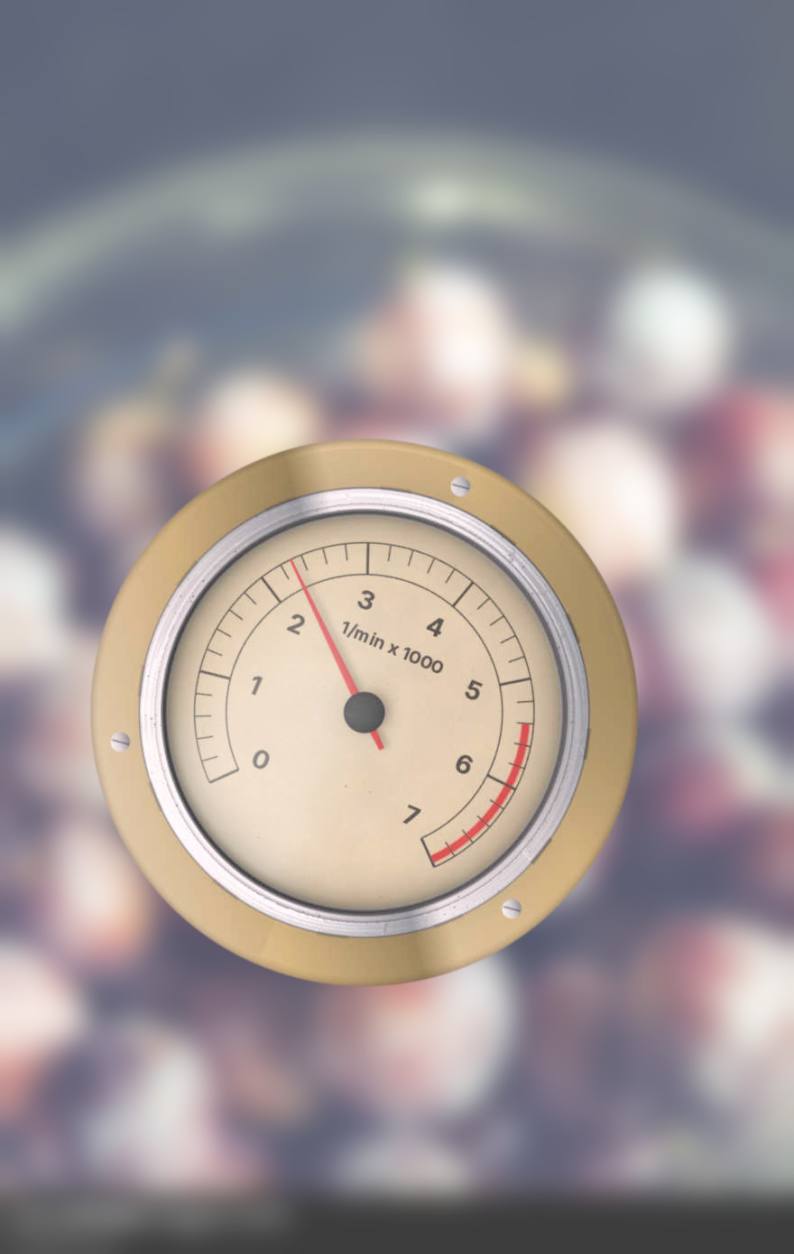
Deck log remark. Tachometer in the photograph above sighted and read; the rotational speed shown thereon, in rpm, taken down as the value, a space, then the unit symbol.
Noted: 2300 rpm
